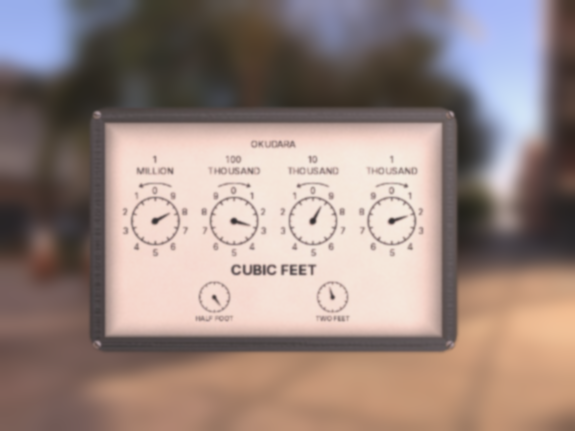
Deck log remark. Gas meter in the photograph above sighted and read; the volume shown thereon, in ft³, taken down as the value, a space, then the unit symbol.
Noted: 829200 ft³
